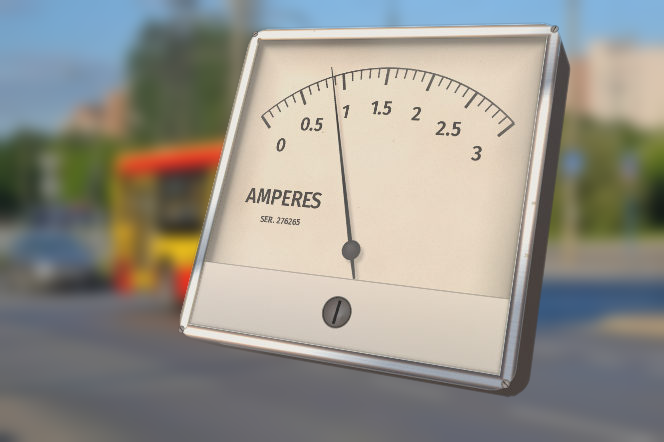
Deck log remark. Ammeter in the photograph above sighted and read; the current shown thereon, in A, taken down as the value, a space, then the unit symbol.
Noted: 0.9 A
